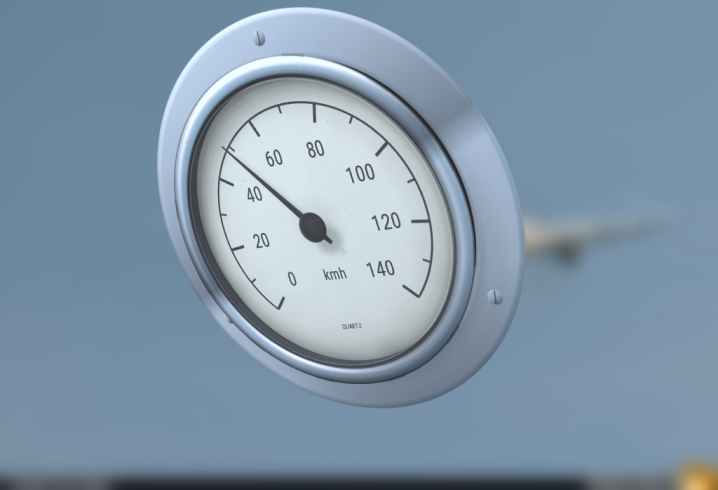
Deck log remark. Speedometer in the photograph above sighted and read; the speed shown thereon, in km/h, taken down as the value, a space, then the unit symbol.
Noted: 50 km/h
